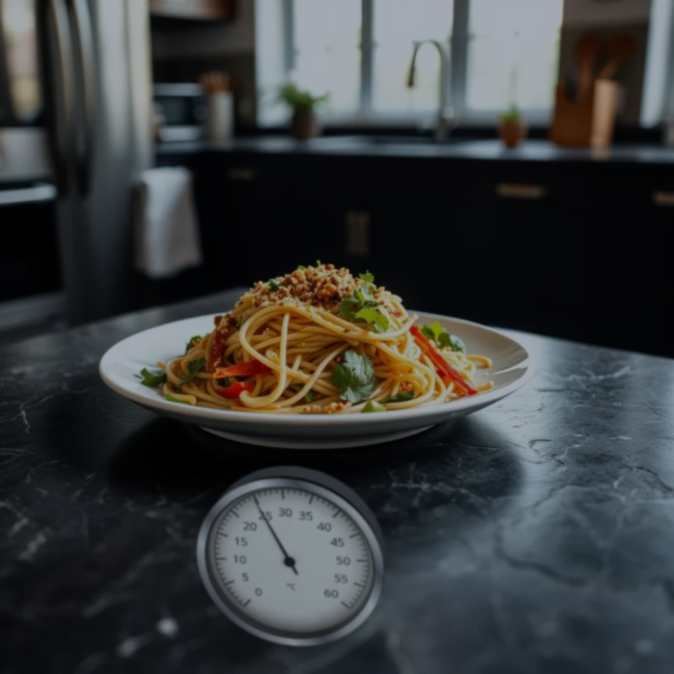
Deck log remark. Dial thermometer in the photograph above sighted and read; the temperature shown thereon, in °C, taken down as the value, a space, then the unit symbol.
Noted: 25 °C
